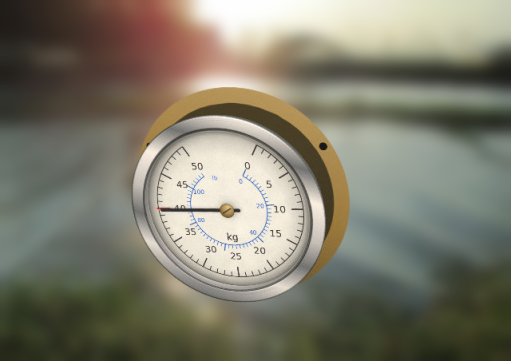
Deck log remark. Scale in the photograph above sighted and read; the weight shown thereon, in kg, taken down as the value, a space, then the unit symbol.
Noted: 40 kg
